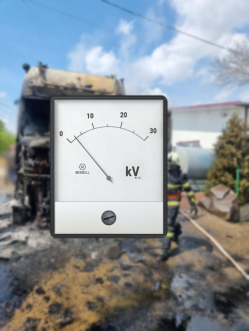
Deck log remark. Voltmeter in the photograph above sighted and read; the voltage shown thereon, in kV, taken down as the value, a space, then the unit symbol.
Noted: 2.5 kV
